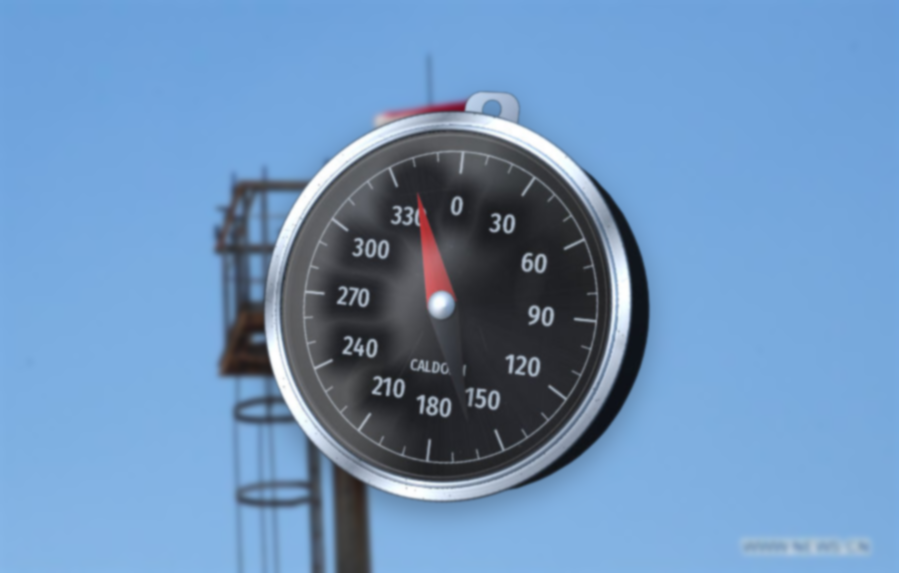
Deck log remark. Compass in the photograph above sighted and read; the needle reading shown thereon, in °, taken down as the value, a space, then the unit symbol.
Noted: 340 °
